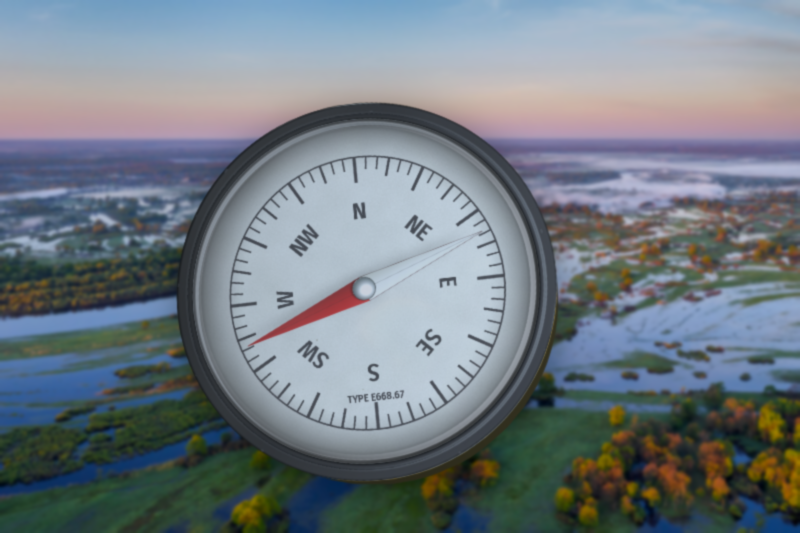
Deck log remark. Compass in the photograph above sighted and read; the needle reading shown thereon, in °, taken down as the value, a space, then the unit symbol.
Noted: 250 °
